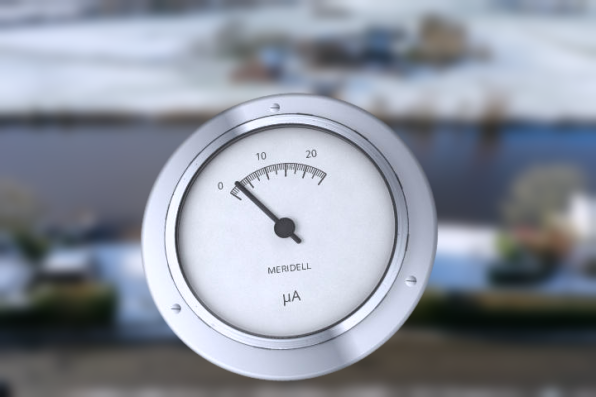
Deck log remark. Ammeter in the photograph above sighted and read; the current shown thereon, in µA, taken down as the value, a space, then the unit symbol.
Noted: 2.5 µA
